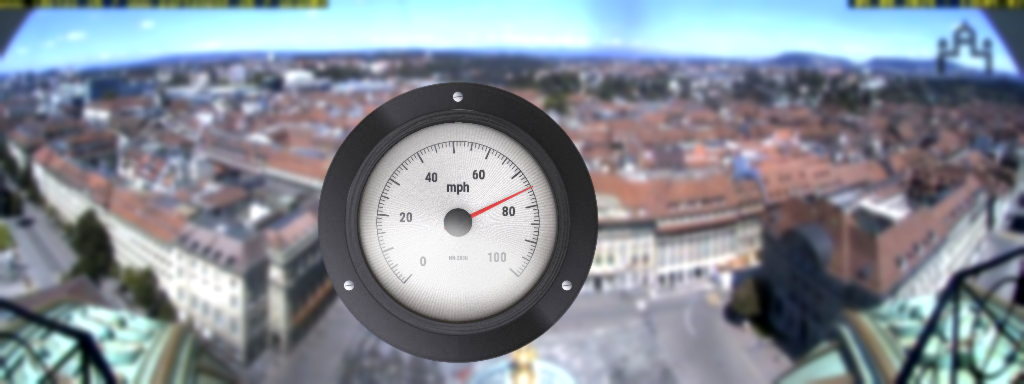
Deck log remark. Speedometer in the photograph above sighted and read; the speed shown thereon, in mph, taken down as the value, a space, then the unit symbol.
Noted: 75 mph
